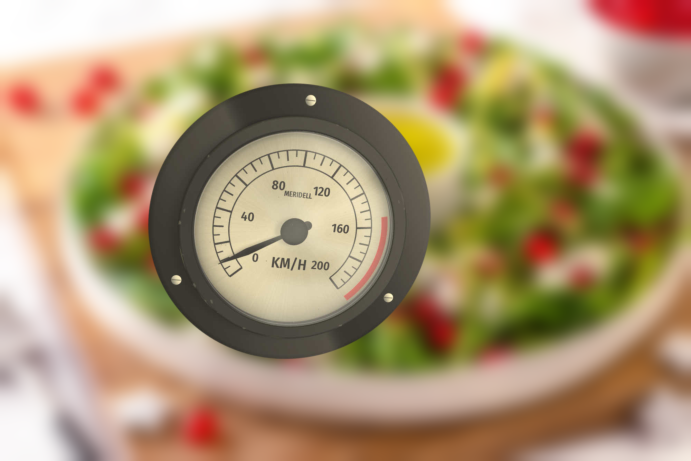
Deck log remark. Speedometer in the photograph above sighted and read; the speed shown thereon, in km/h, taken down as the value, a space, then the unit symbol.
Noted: 10 km/h
